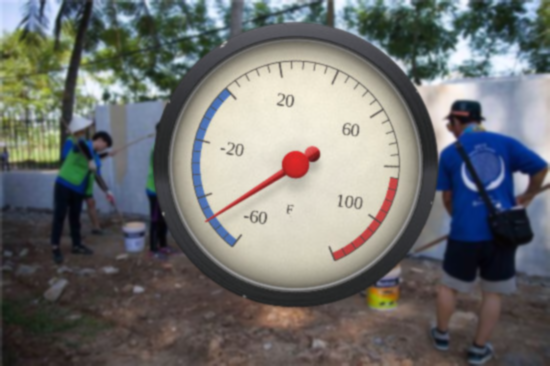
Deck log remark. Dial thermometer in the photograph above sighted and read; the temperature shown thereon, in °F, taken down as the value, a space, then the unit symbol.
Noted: -48 °F
